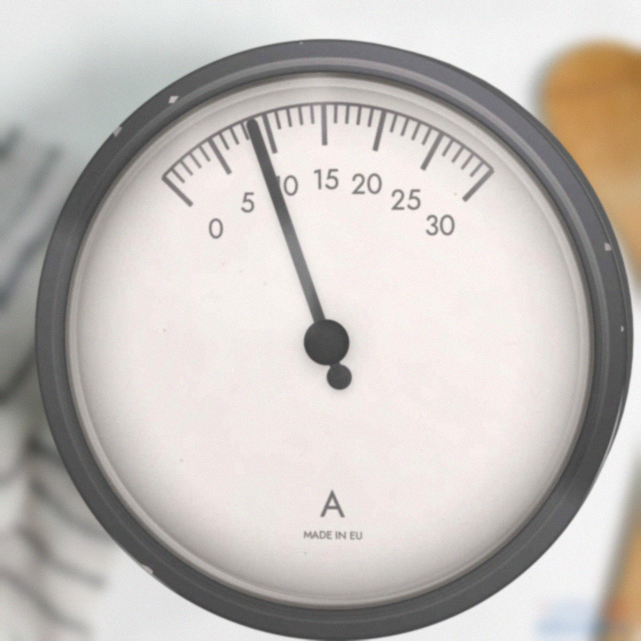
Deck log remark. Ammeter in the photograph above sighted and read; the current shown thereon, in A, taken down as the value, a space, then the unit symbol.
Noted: 9 A
